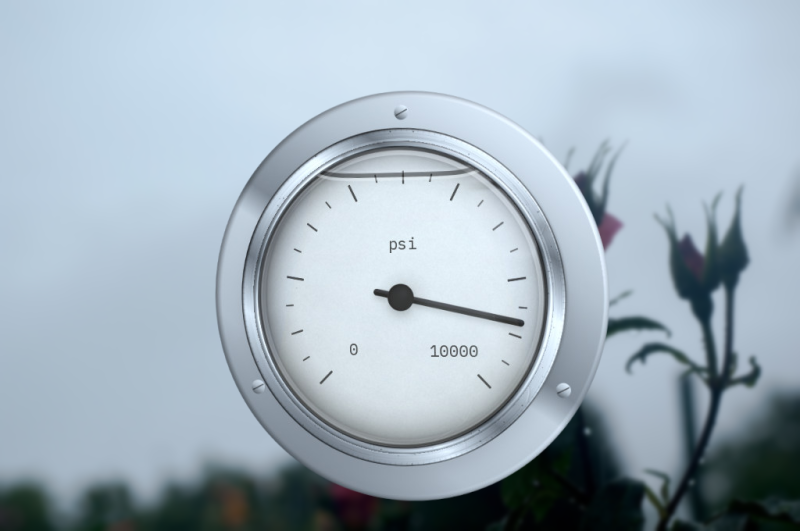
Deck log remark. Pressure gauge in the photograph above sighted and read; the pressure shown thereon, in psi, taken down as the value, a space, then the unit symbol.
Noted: 8750 psi
